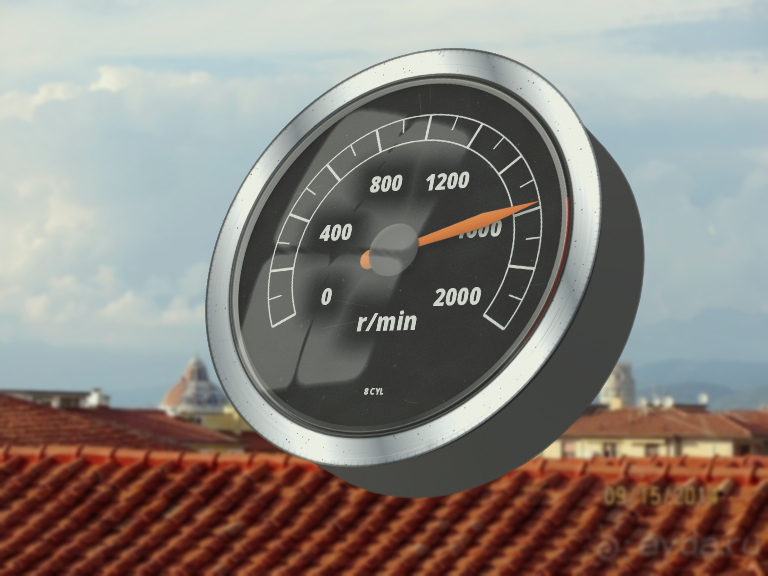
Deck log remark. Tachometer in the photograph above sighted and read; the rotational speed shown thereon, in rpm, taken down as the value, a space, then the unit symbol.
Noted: 1600 rpm
